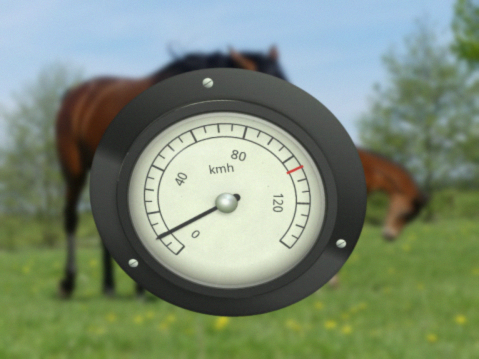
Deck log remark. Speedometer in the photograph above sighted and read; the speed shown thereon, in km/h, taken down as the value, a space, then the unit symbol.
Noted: 10 km/h
